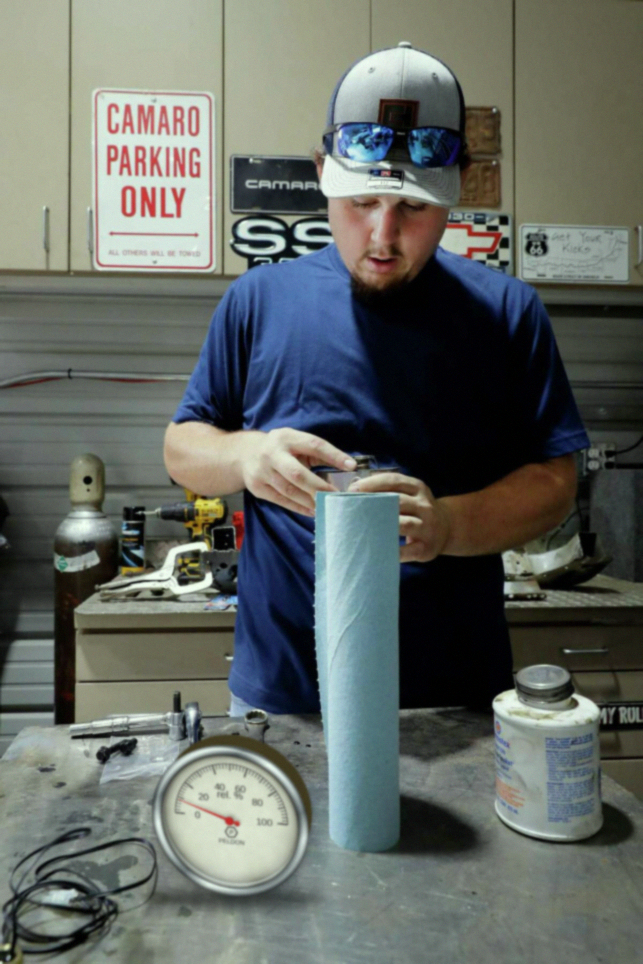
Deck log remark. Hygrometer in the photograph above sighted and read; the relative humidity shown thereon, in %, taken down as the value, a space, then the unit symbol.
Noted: 10 %
